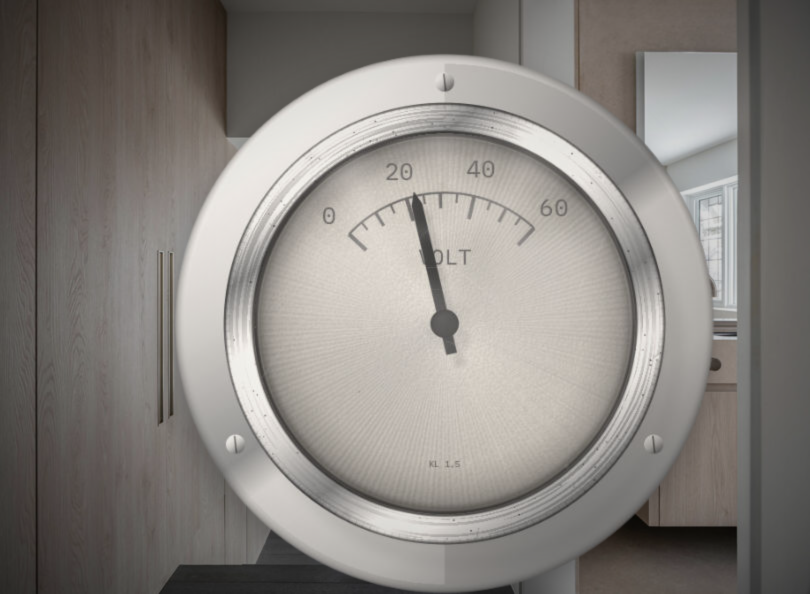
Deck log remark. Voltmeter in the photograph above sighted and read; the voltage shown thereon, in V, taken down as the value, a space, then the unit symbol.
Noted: 22.5 V
